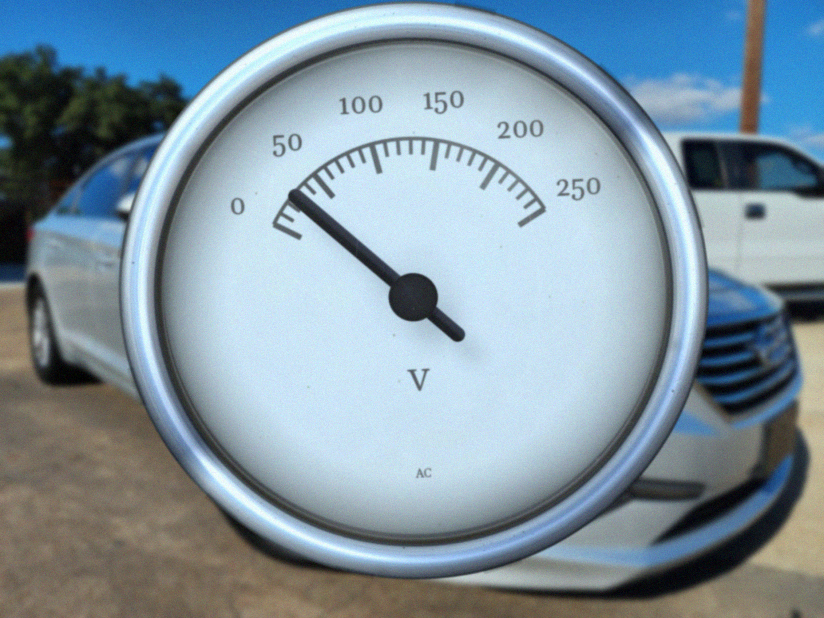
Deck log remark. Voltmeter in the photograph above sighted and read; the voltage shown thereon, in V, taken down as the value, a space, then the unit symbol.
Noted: 30 V
